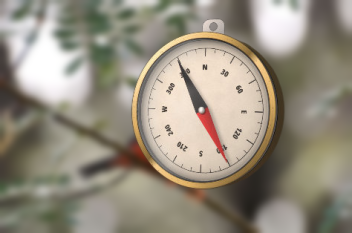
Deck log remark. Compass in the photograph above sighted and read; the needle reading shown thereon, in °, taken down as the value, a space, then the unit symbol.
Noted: 150 °
